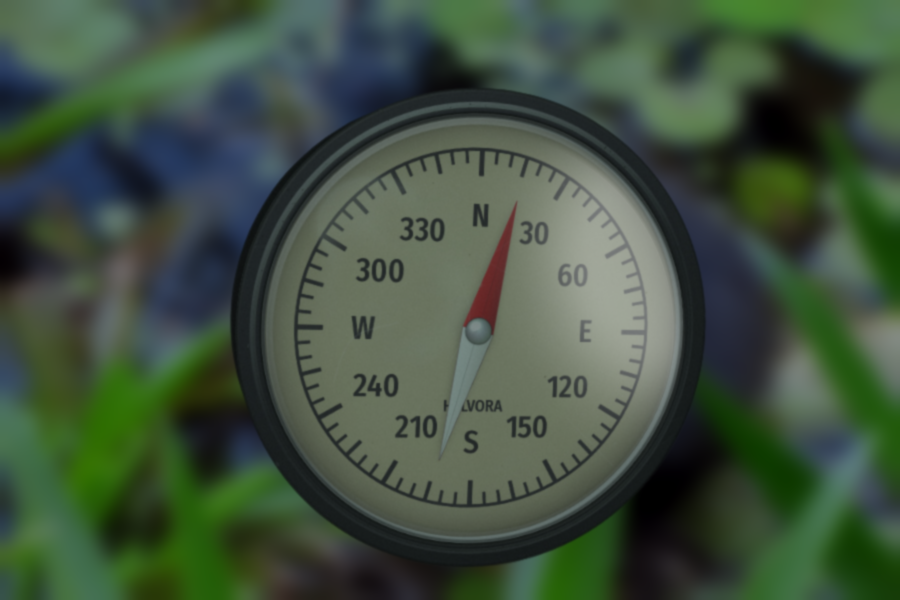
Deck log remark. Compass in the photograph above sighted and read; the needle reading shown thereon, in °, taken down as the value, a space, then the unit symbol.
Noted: 15 °
